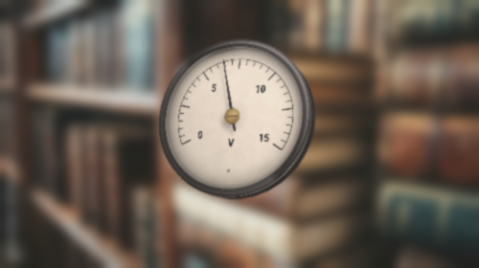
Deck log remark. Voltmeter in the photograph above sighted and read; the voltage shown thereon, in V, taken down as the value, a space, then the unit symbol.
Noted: 6.5 V
